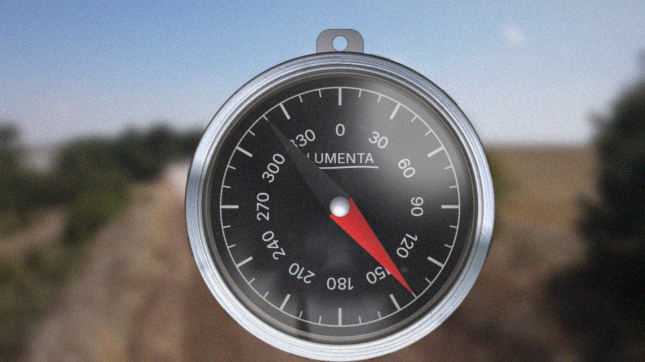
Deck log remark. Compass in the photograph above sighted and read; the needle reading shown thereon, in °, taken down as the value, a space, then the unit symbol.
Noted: 140 °
